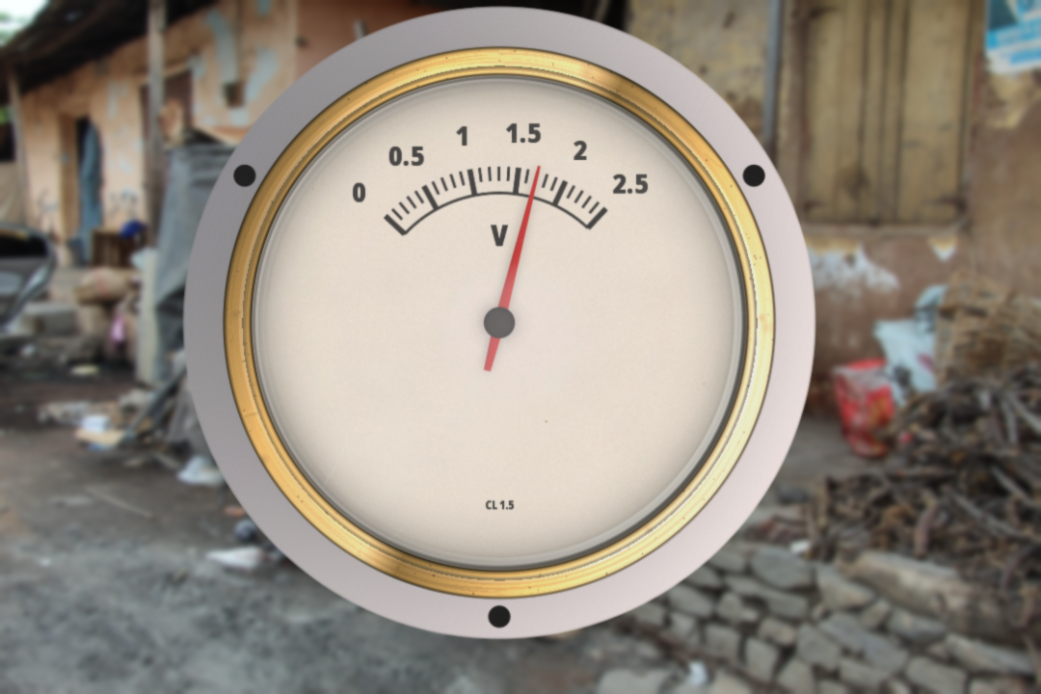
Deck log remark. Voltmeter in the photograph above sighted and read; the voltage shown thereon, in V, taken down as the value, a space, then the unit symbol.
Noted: 1.7 V
